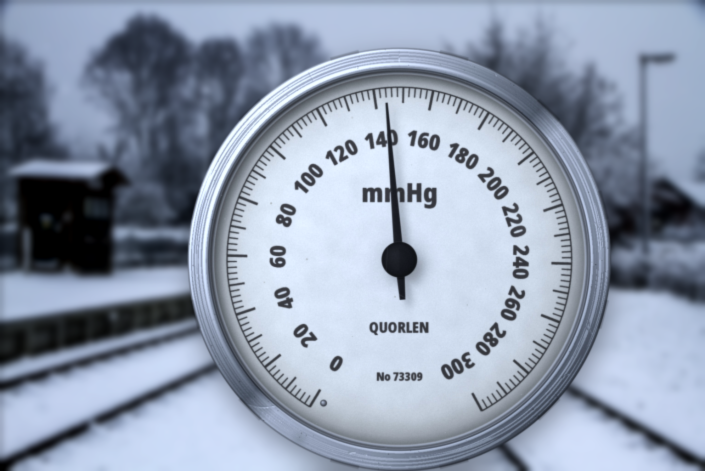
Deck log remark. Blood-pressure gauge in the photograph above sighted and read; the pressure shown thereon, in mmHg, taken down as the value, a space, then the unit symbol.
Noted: 144 mmHg
